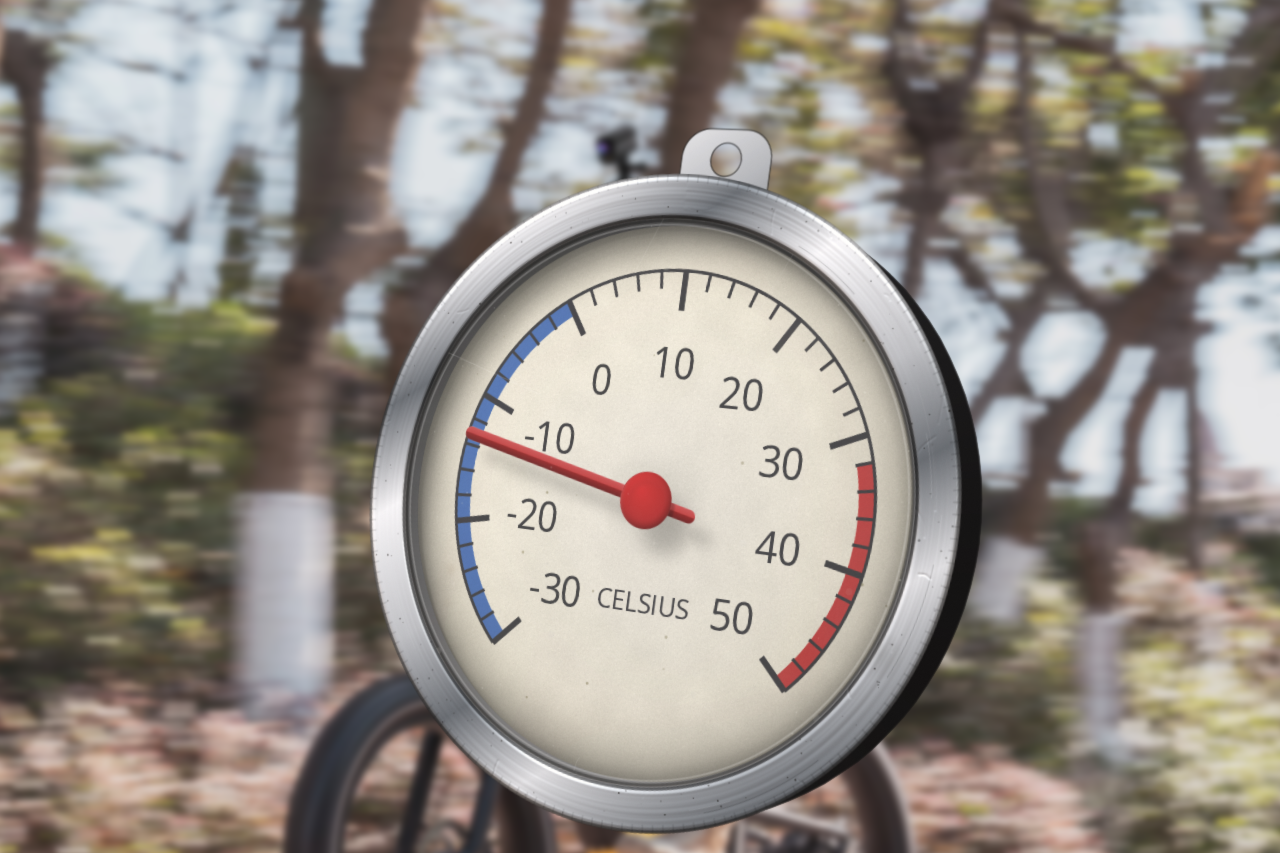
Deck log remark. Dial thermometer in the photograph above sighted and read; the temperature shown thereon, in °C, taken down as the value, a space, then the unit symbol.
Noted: -13 °C
